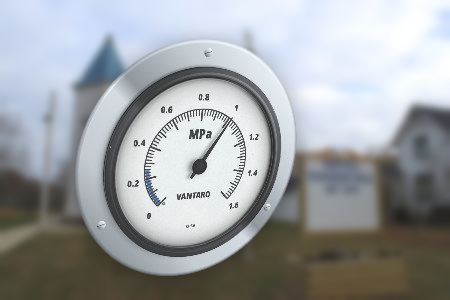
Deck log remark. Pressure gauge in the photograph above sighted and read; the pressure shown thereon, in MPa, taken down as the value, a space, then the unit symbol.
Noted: 1 MPa
